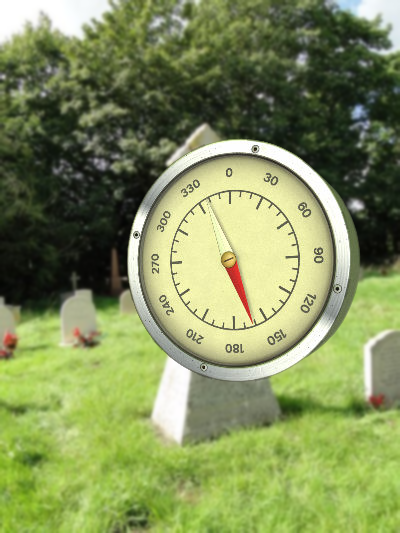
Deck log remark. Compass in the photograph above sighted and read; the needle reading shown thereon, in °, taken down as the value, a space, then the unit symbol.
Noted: 160 °
